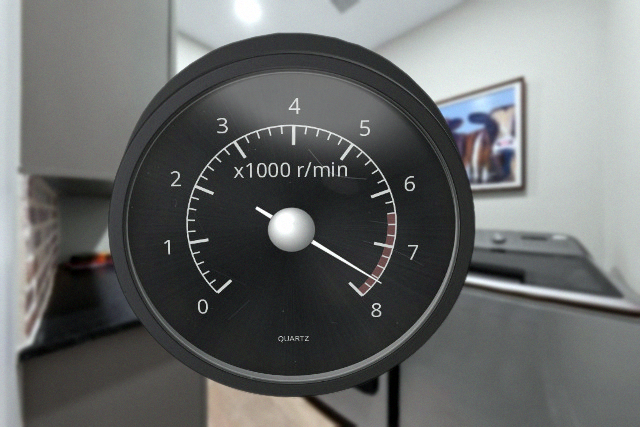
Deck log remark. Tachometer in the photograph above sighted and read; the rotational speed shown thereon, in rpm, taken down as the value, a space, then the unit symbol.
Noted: 7600 rpm
